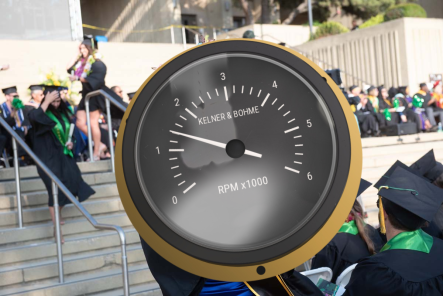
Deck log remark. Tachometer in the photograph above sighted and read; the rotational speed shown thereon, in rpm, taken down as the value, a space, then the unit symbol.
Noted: 1400 rpm
